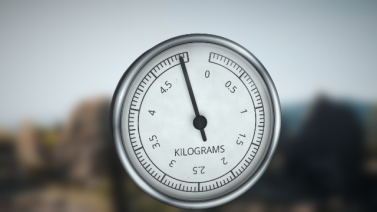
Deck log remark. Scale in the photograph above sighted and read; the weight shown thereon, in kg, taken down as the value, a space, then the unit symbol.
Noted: 4.9 kg
